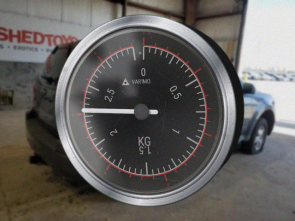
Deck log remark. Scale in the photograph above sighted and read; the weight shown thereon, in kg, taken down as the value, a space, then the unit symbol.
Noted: 2.3 kg
